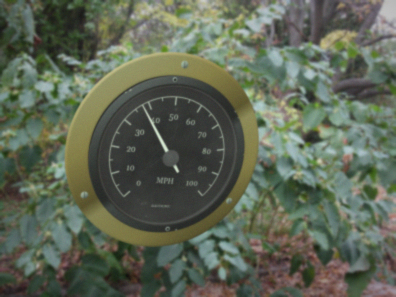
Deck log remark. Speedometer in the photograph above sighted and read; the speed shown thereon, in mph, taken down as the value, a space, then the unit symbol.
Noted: 37.5 mph
